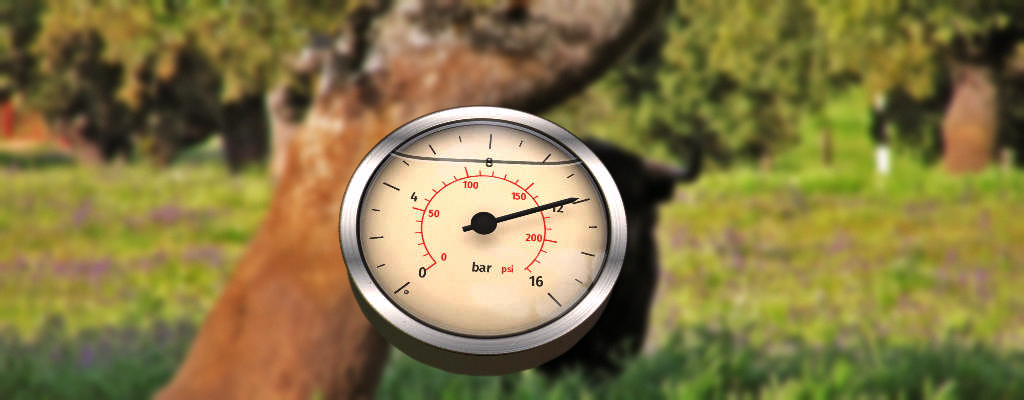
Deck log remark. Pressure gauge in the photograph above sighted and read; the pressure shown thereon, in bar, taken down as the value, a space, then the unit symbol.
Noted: 12 bar
